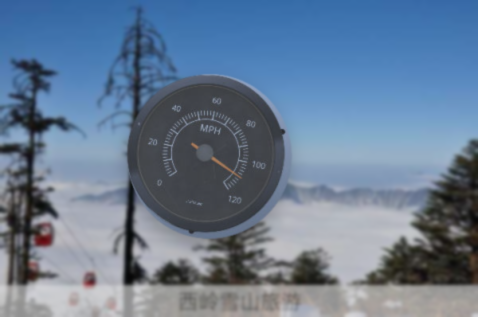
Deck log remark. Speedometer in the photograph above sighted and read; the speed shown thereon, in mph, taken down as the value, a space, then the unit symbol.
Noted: 110 mph
